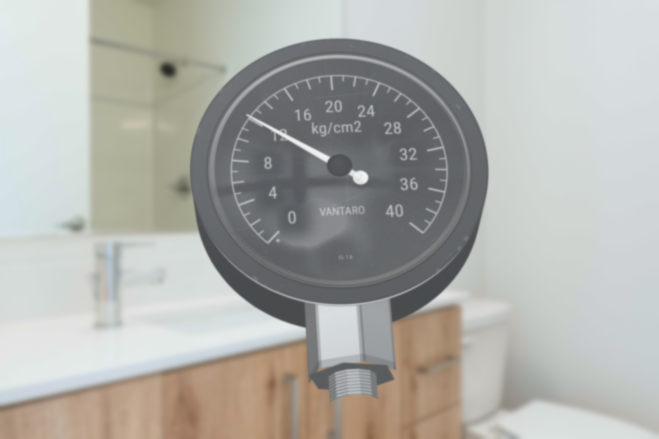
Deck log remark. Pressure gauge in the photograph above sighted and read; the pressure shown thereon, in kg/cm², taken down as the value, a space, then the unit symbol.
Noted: 12 kg/cm²
